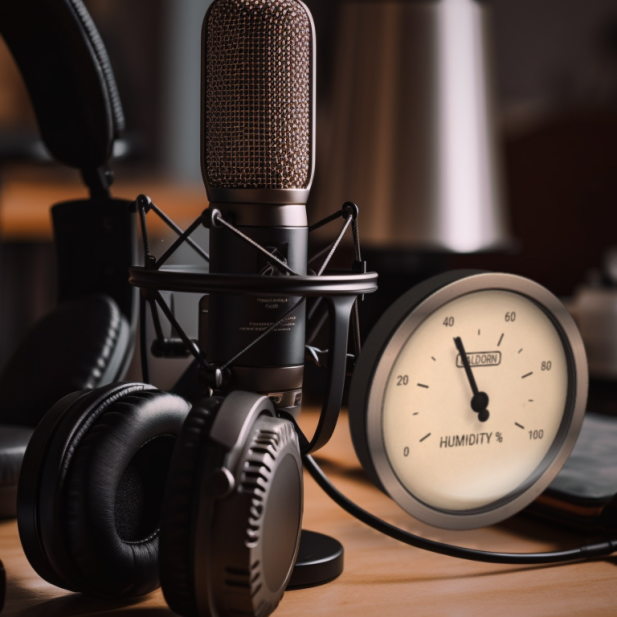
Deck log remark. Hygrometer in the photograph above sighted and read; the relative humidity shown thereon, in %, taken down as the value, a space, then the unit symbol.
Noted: 40 %
